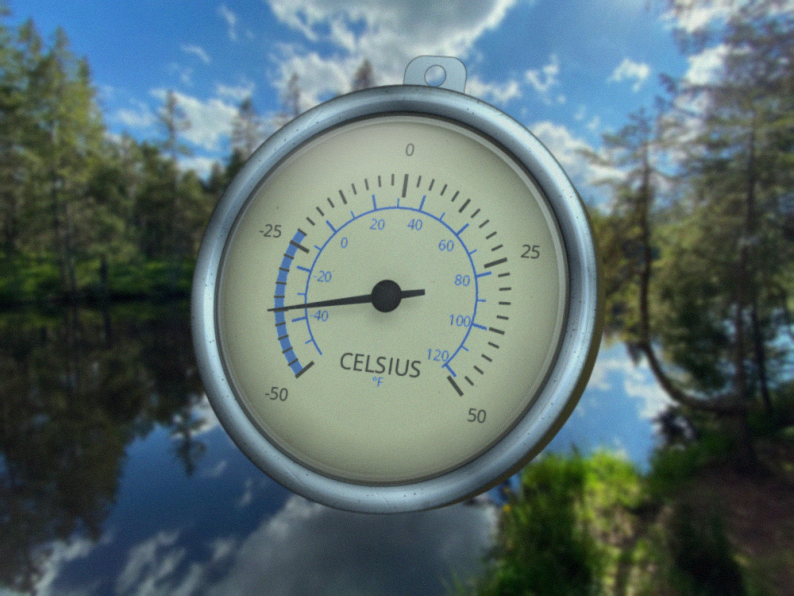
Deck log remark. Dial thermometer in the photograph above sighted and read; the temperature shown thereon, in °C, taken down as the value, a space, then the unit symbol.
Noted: -37.5 °C
